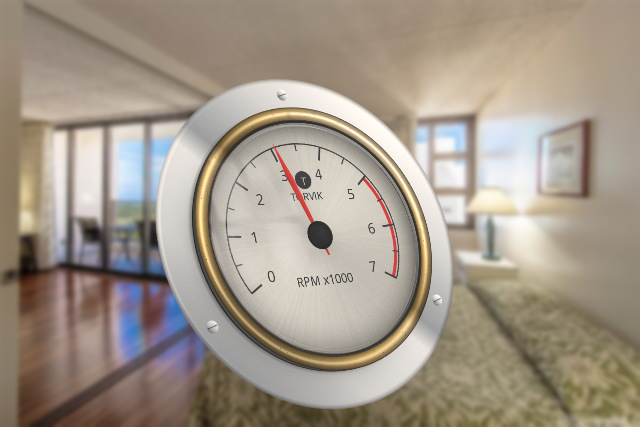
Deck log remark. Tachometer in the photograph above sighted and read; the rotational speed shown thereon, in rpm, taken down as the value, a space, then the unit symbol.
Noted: 3000 rpm
